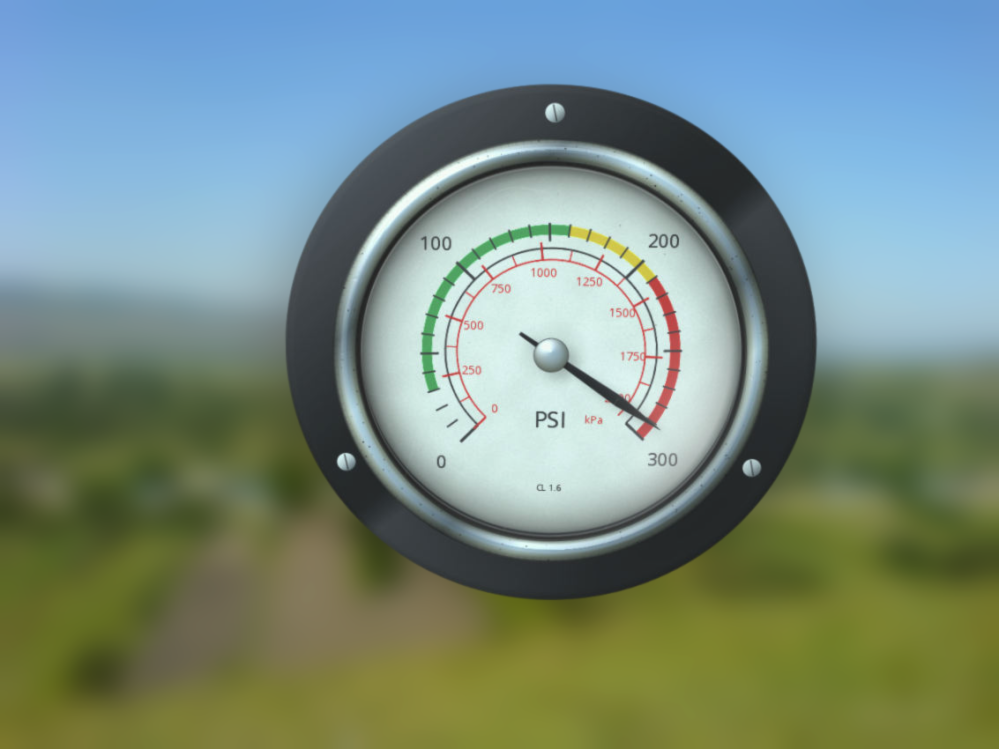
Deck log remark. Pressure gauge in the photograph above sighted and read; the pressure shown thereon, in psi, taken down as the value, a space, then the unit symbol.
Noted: 290 psi
